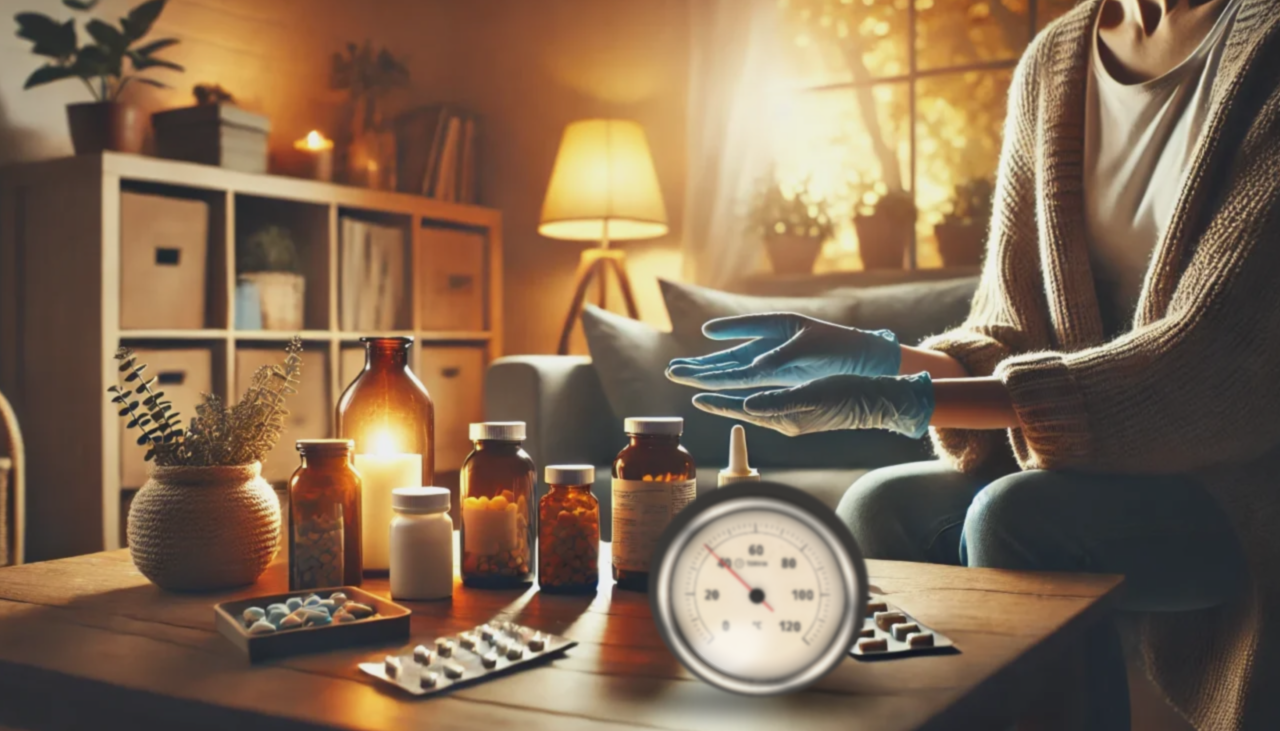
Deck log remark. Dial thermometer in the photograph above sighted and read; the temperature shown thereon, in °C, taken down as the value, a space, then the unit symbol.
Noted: 40 °C
